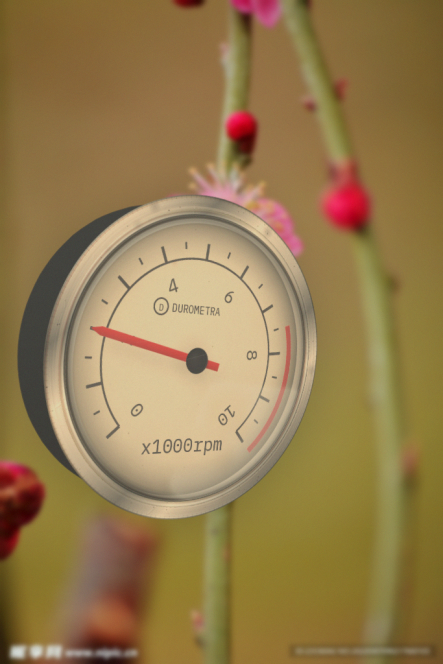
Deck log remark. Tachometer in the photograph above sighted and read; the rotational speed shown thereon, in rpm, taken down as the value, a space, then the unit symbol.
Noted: 2000 rpm
